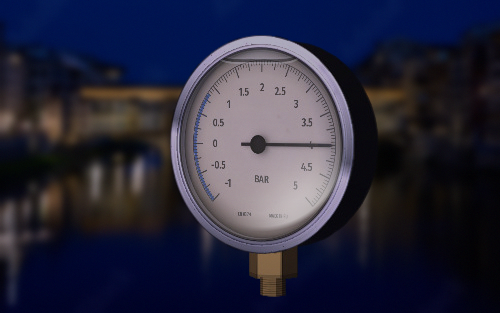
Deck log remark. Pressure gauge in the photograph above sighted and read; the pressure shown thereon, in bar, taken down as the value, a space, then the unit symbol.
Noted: 4 bar
